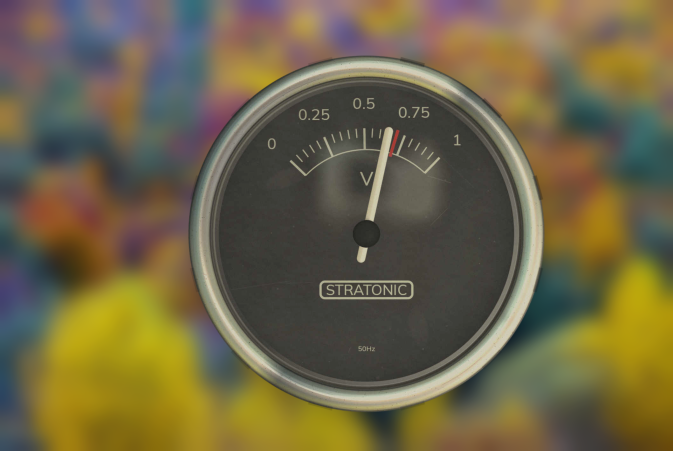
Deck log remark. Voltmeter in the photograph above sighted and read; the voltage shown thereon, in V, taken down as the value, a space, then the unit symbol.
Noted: 0.65 V
